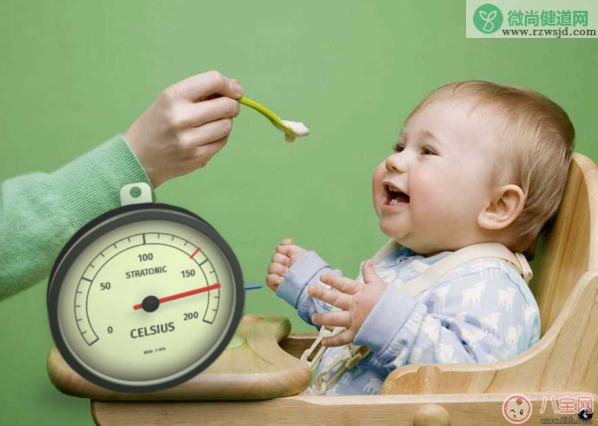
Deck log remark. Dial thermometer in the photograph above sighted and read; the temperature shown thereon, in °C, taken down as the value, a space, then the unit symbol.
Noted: 170 °C
